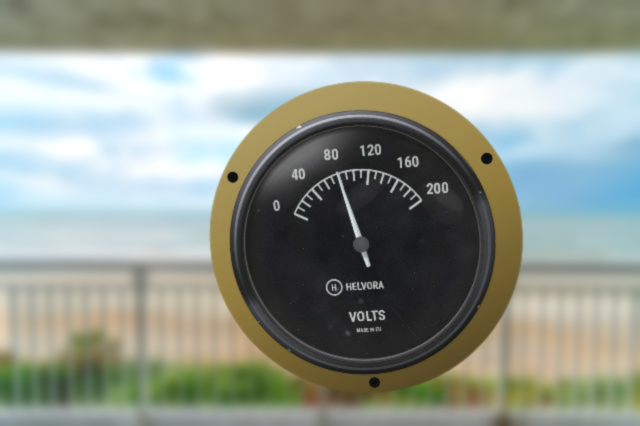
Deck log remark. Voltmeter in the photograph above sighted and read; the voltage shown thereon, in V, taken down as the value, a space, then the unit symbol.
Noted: 80 V
